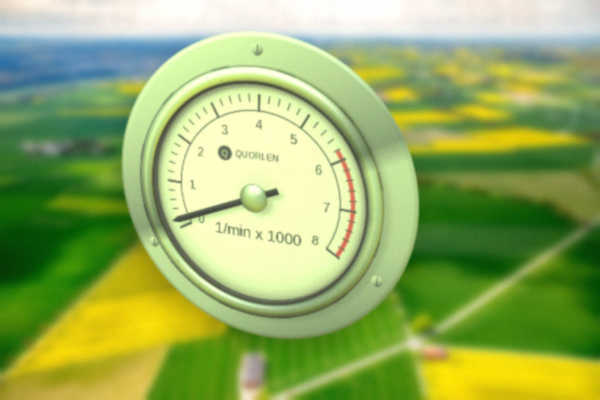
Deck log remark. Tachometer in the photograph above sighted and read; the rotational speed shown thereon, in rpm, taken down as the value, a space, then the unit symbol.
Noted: 200 rpm
